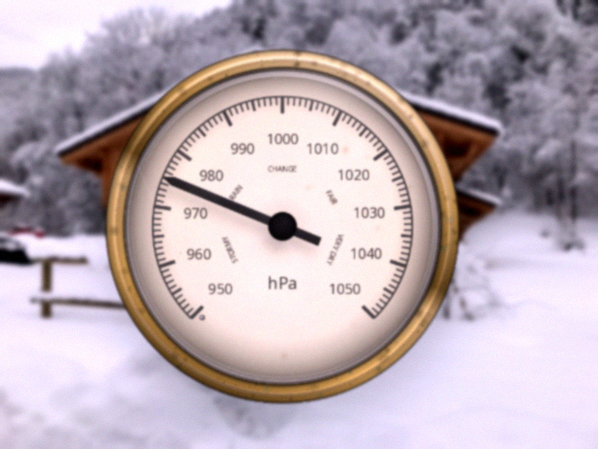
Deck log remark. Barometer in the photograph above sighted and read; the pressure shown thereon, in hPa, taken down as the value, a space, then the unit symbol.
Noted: 975 hPa
